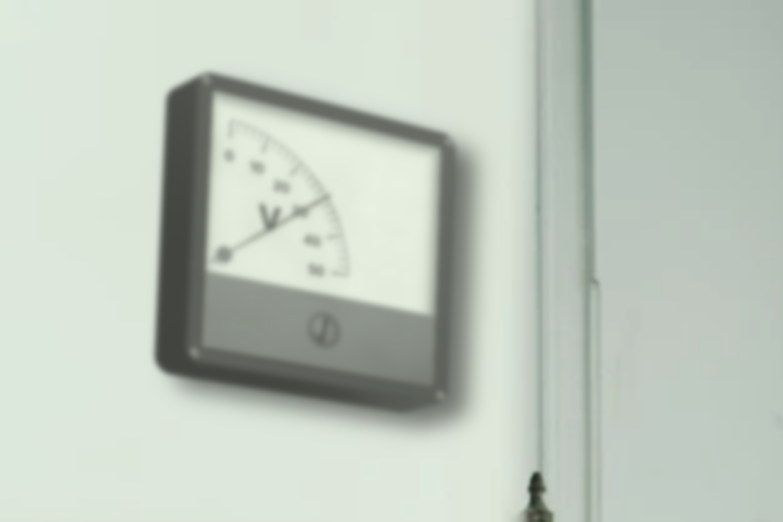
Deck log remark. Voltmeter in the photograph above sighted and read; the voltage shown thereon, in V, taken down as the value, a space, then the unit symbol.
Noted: 30 V
